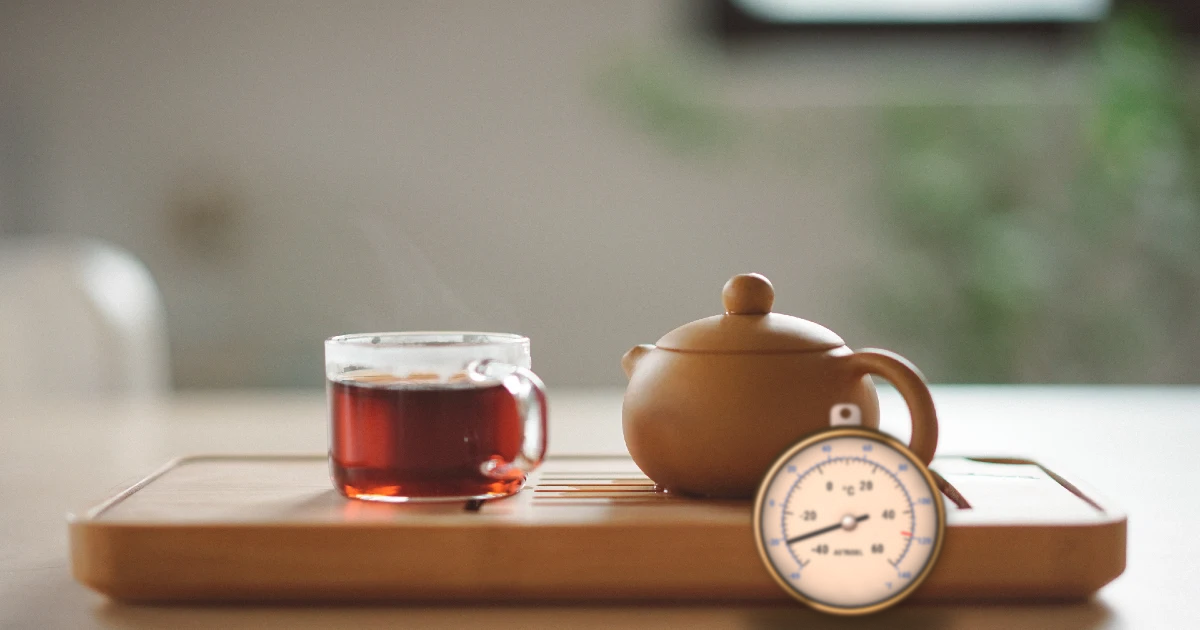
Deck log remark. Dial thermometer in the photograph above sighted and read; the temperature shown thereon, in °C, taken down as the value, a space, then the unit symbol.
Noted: -30 °C
